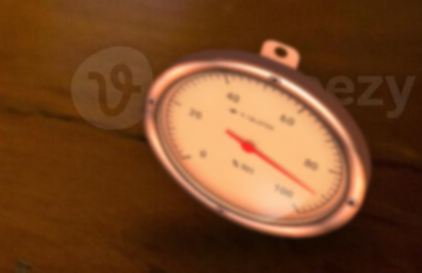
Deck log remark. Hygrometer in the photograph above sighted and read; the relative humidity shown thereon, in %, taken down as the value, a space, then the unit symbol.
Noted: 90 %
